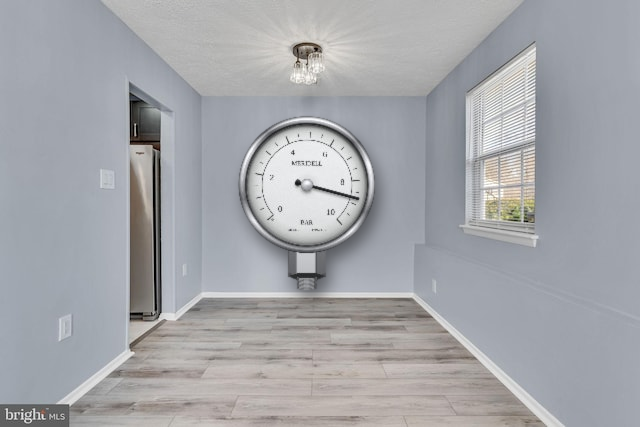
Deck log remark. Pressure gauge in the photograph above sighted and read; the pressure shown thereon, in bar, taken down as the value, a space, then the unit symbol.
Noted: 8.75 bar
